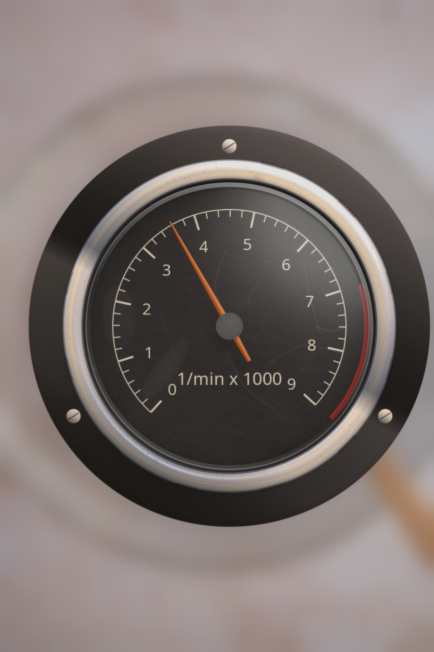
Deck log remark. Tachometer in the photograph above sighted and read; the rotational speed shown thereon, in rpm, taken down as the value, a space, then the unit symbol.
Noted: 3600 rpm
